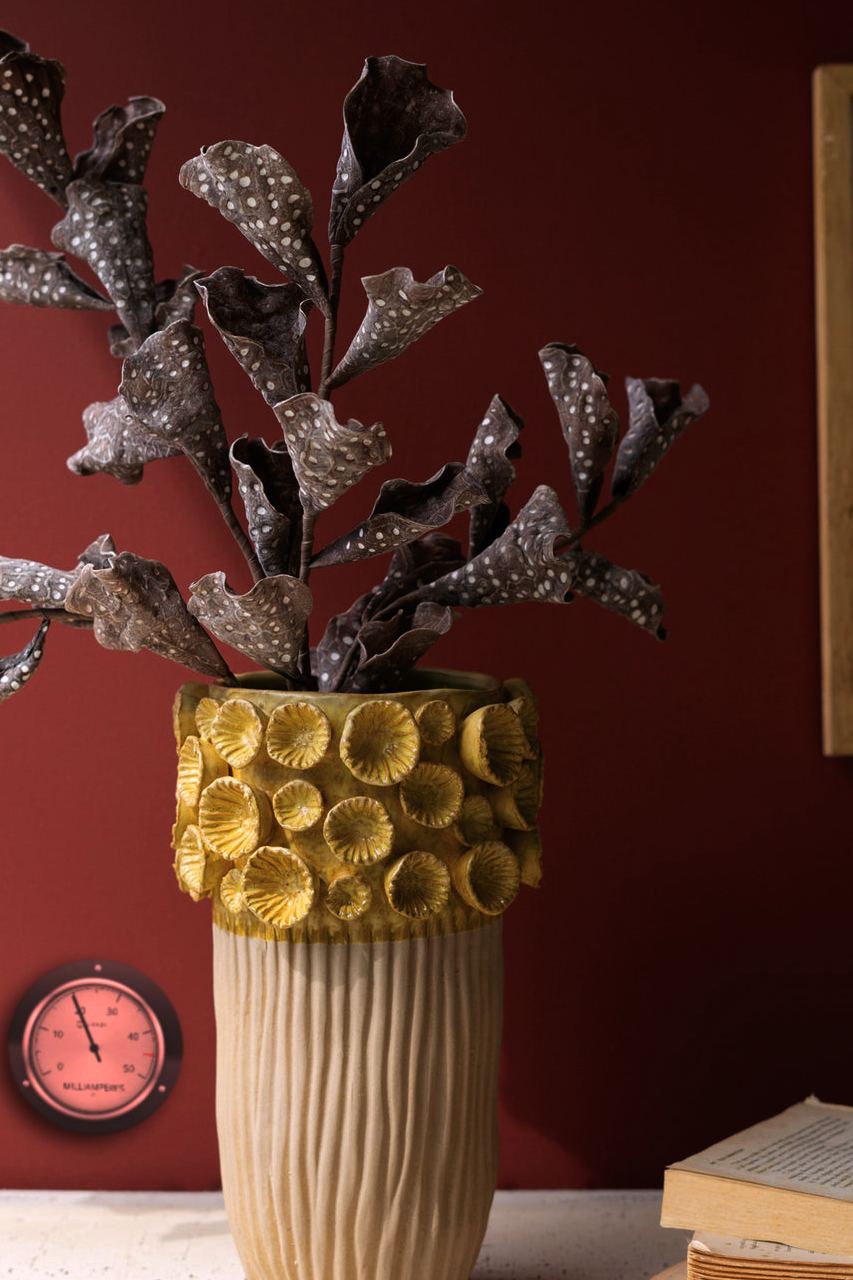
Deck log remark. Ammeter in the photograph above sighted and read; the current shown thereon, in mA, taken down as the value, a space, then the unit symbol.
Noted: 20 mA
